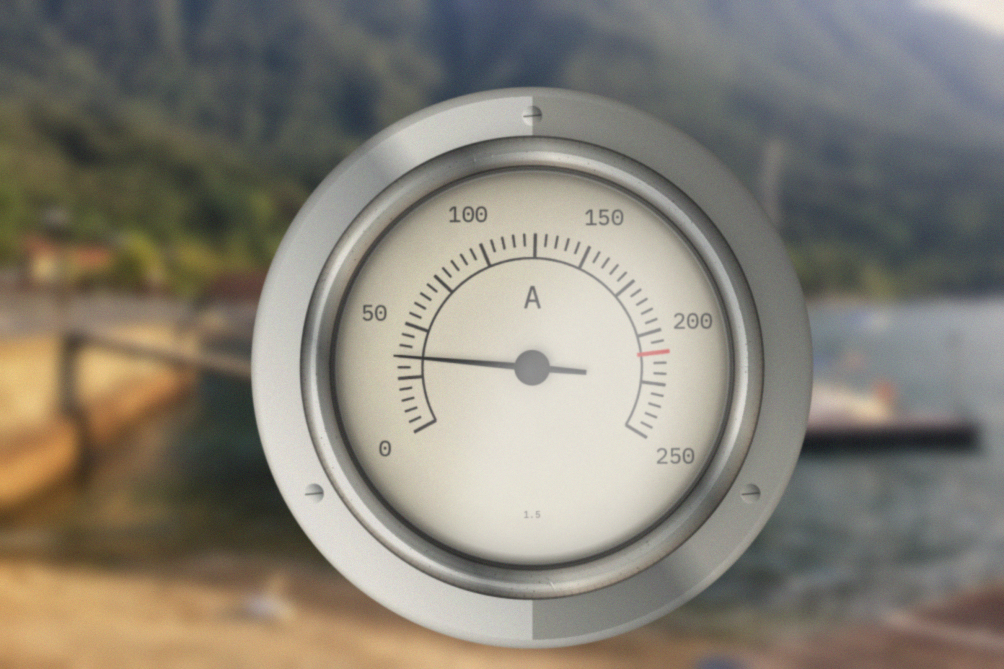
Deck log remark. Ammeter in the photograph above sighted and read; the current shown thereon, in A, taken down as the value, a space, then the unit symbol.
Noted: 35 A
